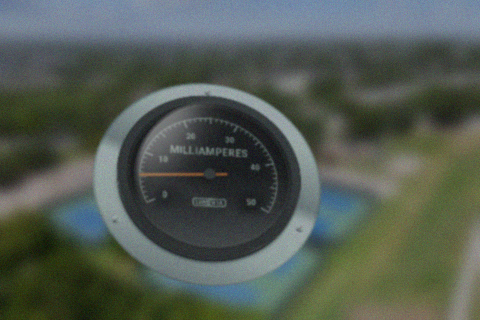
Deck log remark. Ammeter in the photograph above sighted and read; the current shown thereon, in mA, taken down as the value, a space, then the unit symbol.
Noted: 5 mA
